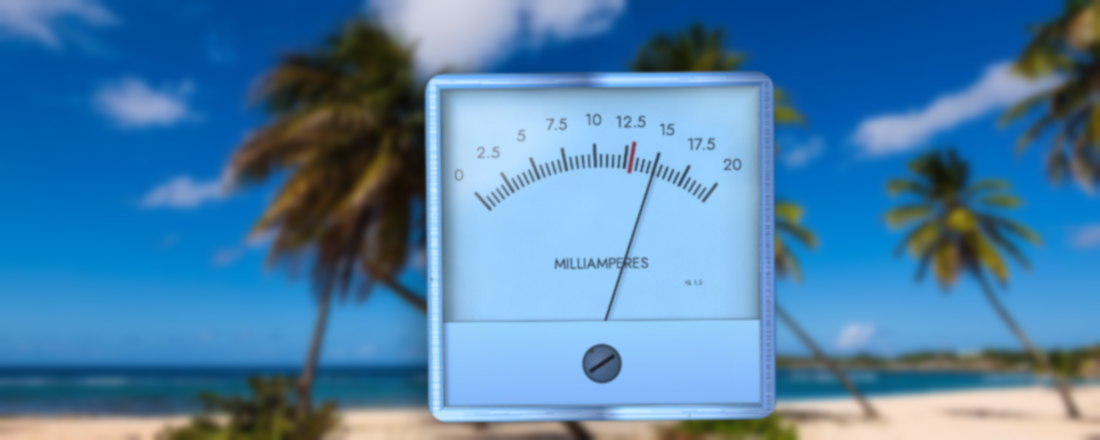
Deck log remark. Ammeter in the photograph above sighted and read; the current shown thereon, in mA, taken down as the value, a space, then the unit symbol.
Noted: 15 mA
